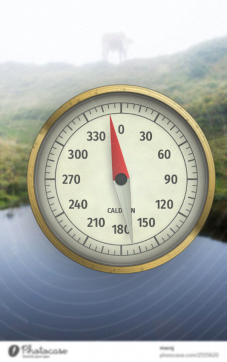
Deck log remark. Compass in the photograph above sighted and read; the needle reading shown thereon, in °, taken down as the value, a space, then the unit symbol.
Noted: 350 °
